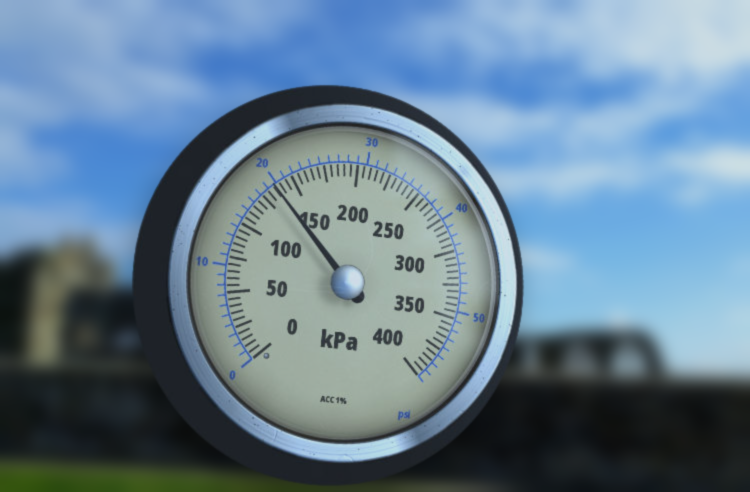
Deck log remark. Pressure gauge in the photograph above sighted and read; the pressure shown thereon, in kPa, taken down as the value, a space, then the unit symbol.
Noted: 135 kPa
